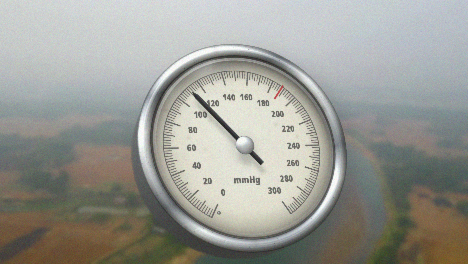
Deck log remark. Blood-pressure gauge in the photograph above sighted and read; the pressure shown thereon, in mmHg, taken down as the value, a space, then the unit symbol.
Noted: 110 mmHg
